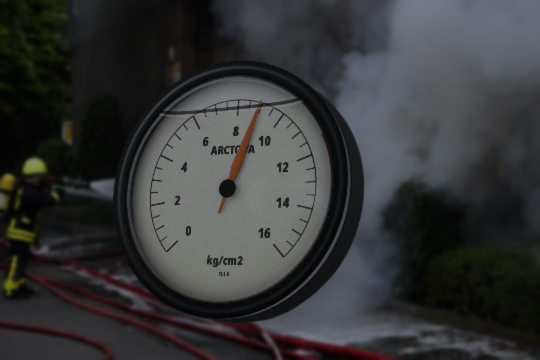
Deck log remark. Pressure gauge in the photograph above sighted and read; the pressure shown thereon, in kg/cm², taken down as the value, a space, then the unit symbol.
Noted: 9 kg/cm²
